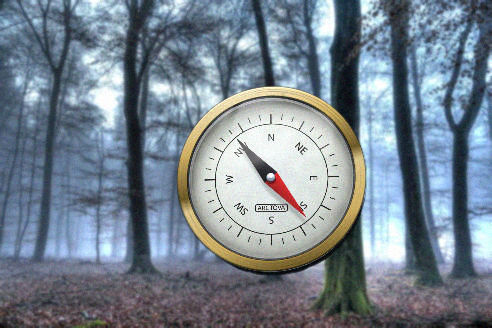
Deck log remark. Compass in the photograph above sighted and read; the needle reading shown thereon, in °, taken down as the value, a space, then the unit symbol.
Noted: 140 °
